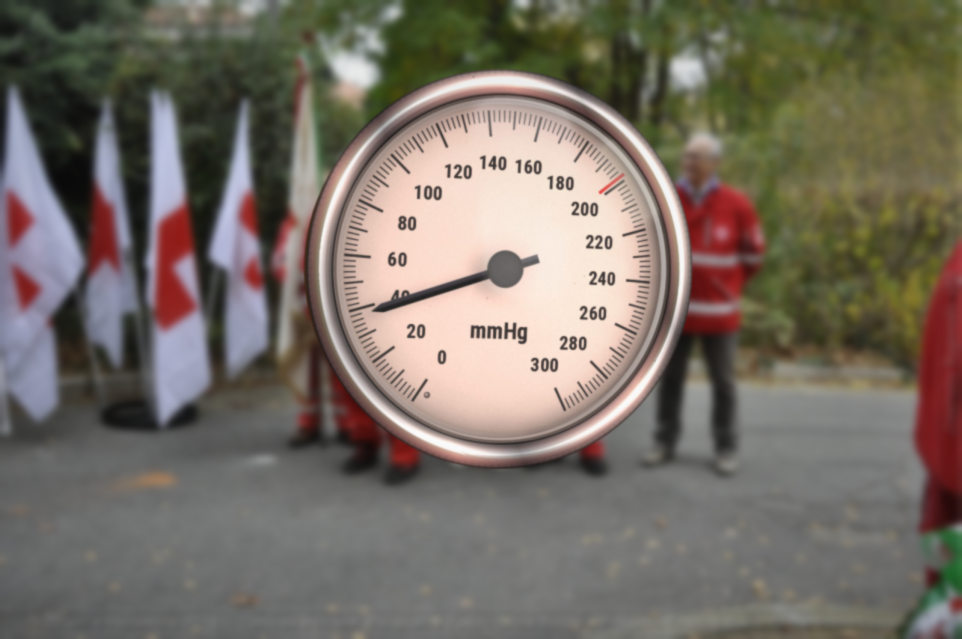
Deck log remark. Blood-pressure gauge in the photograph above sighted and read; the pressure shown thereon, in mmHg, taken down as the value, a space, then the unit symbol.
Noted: 38 mmHg
